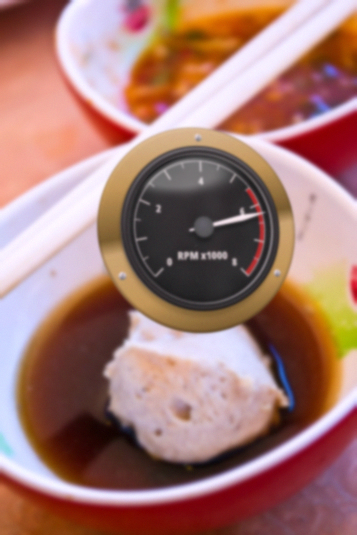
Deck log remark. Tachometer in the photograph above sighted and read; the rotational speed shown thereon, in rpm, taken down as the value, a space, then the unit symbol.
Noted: 6250 rpm
